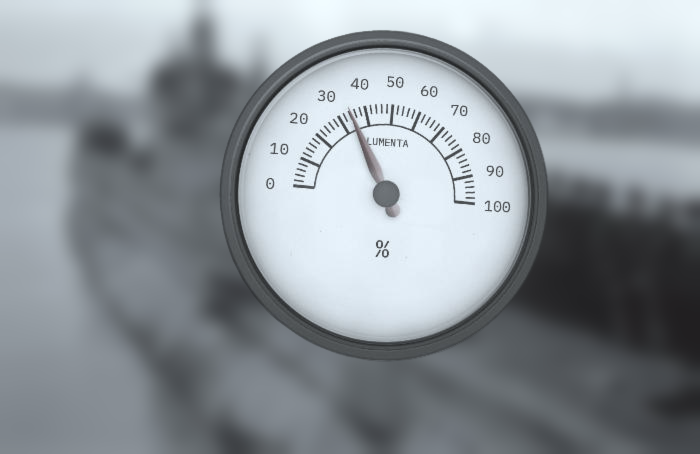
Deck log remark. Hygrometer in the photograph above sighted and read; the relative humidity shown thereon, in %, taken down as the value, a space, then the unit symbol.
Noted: 34 %
